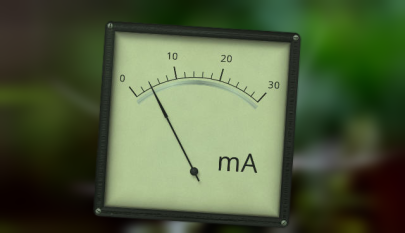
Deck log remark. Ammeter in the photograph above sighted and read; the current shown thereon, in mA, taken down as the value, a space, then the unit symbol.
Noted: 4 mA
